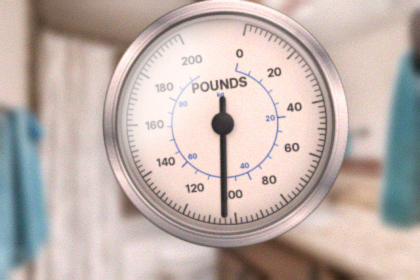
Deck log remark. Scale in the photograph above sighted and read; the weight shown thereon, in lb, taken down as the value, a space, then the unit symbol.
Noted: 104 lb
